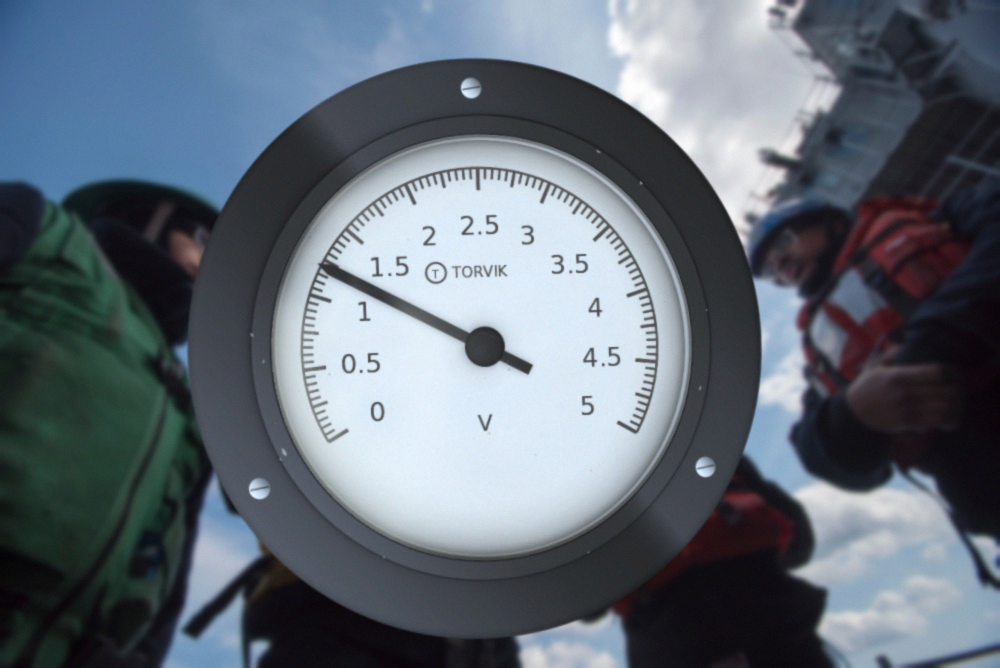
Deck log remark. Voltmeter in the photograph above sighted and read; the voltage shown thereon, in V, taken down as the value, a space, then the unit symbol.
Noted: 1.2 V
